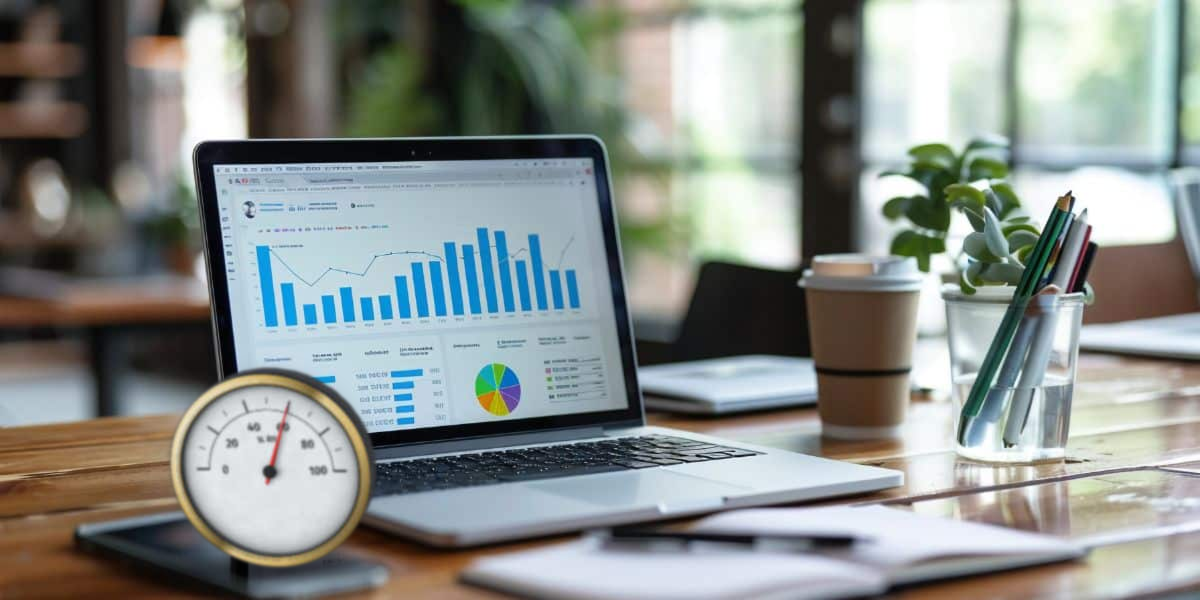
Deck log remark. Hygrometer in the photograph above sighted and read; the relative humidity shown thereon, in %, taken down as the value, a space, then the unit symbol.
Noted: 60 %
